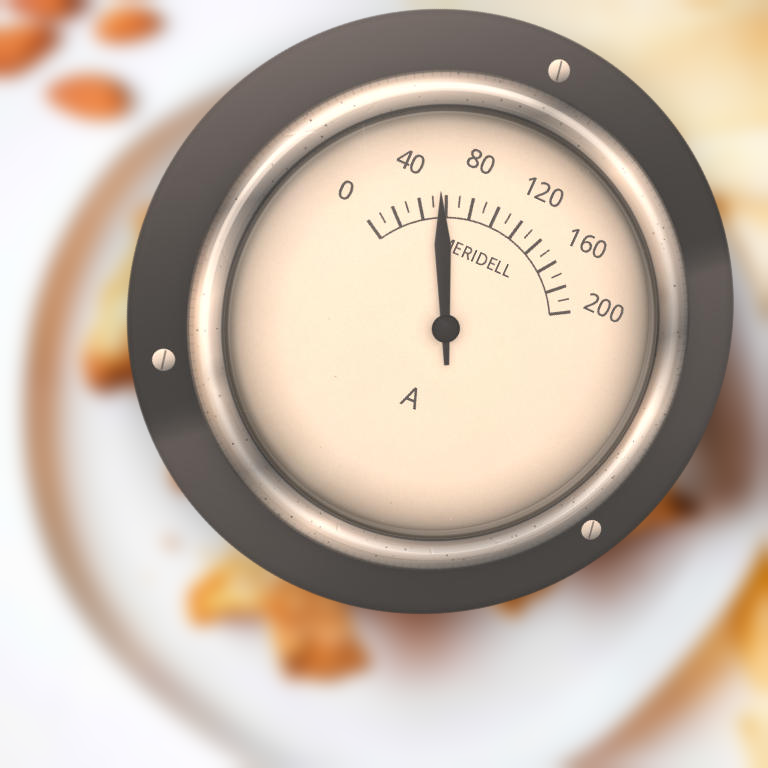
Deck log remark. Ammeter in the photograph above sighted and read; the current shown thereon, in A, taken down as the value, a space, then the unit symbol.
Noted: 55 A
